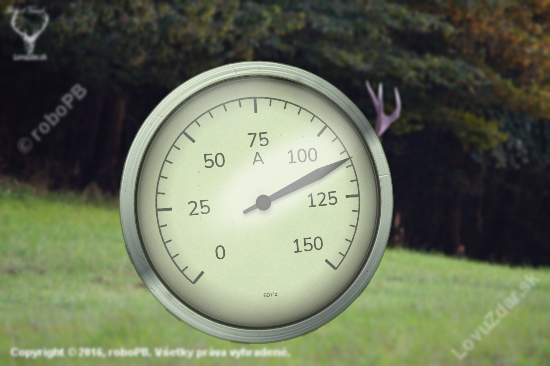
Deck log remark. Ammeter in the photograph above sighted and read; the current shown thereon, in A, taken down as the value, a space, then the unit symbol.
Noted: 112.5 A
